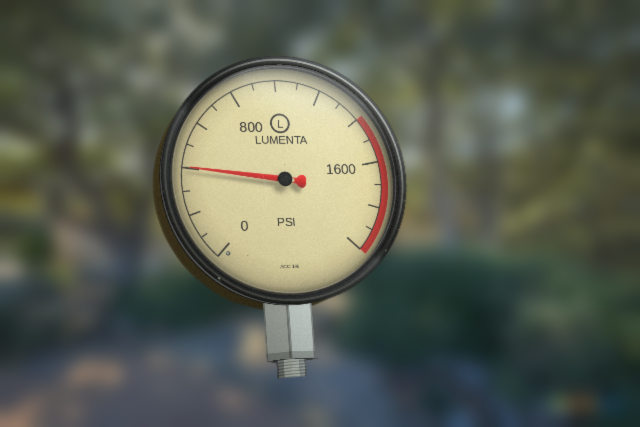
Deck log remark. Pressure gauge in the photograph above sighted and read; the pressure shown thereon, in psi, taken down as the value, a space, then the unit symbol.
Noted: 400 psi
